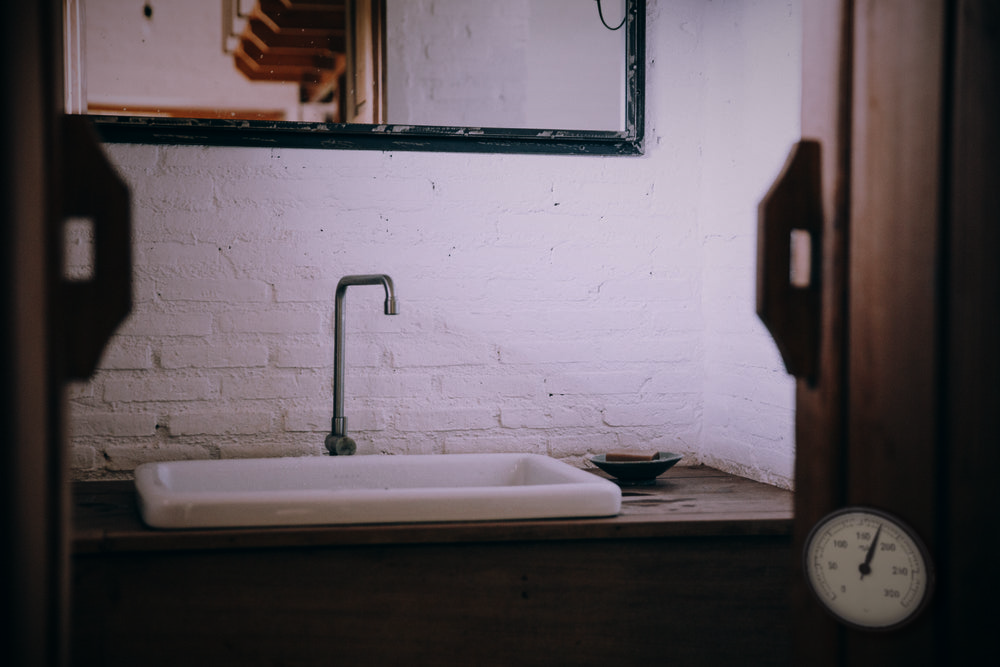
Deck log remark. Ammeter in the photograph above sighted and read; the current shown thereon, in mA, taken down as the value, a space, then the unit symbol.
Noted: 175 mA
